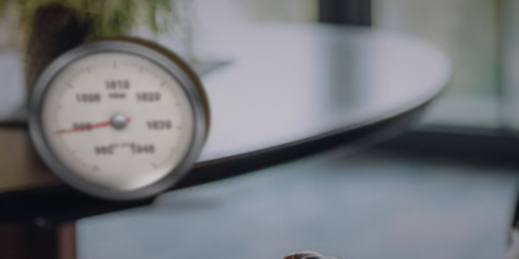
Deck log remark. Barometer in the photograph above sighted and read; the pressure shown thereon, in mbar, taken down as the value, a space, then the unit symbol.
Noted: 990 mbar
